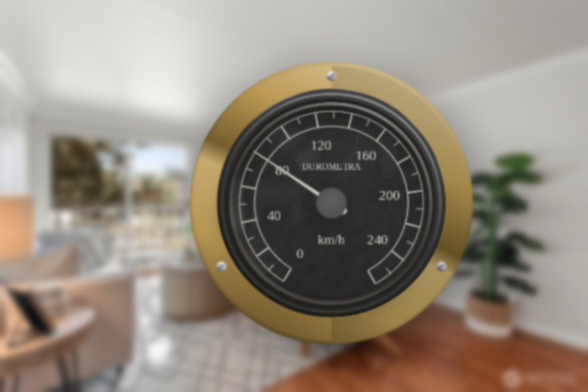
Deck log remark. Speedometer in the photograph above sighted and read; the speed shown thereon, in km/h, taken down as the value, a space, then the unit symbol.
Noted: 80 km/h
